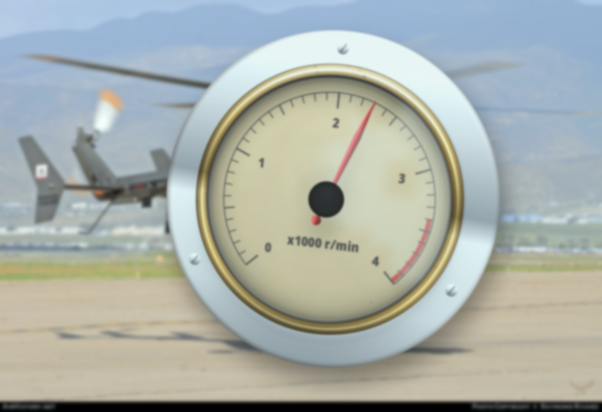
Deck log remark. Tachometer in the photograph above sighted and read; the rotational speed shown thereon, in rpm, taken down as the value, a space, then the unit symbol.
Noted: 2300 rpm
